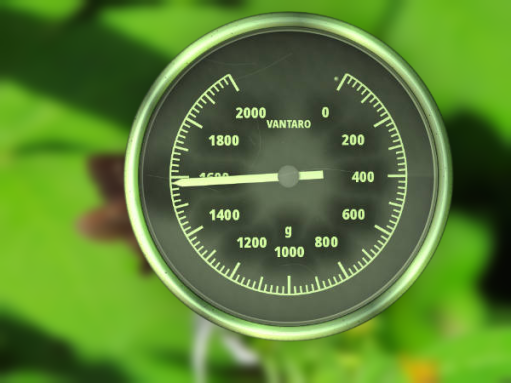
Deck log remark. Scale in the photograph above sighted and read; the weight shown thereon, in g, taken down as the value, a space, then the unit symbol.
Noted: 1580 g
